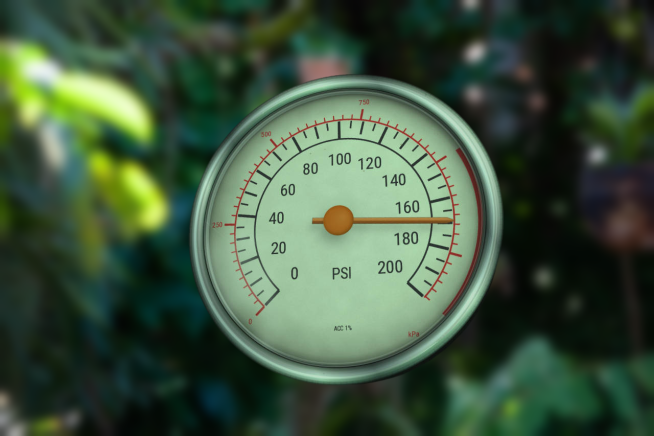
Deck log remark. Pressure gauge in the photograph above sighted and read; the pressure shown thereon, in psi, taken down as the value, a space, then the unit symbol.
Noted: 170 psi
